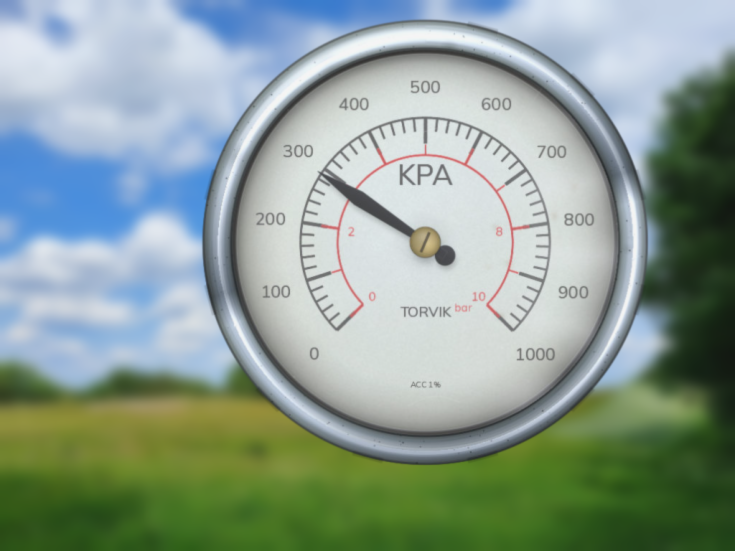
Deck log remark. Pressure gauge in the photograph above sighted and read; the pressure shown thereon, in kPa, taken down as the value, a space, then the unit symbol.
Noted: 290 kPa
